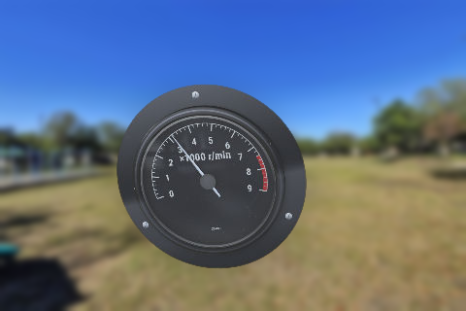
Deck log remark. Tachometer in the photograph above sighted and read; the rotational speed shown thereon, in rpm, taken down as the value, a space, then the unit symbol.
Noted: 3200 rpm
